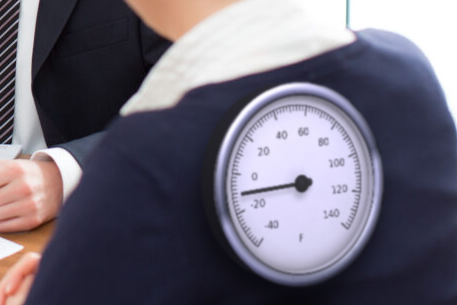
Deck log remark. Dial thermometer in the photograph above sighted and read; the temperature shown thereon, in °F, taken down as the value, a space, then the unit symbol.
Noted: -10 °F
